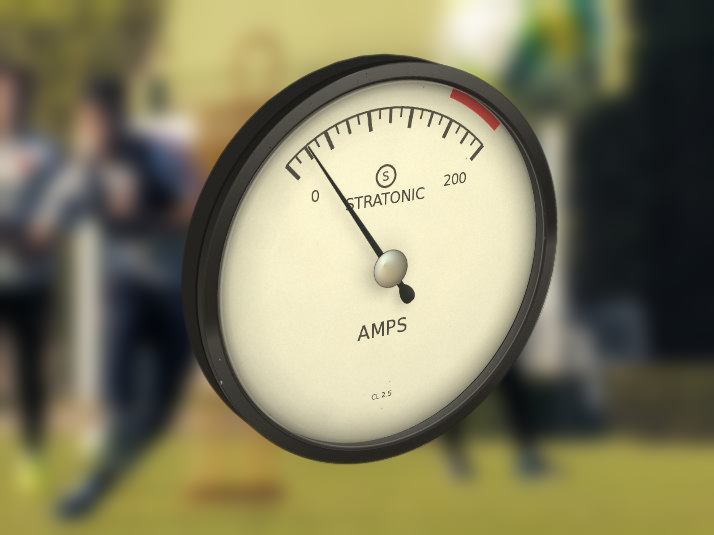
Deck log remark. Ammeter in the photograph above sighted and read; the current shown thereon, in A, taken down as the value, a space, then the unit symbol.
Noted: 20 A
